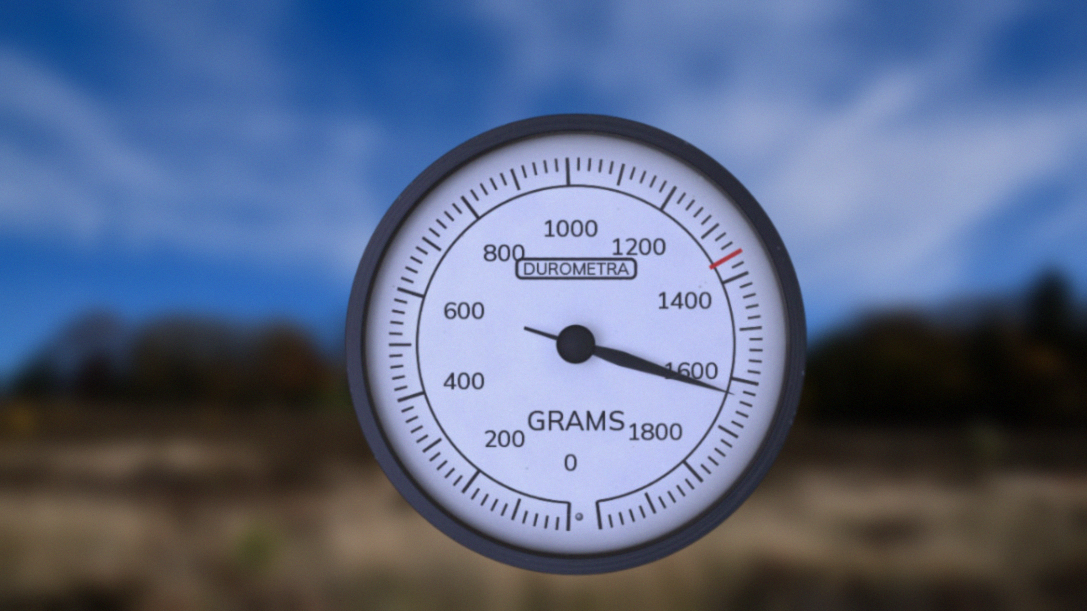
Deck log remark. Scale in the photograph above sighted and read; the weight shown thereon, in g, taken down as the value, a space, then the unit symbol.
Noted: 1630 g
